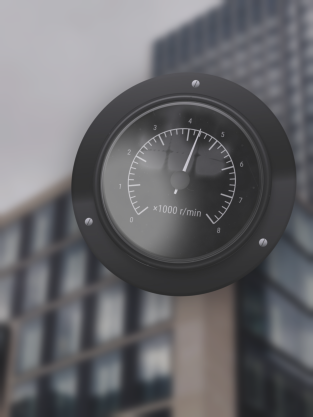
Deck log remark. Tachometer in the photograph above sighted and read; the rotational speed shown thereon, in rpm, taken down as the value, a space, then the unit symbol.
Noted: 4400 rpm
